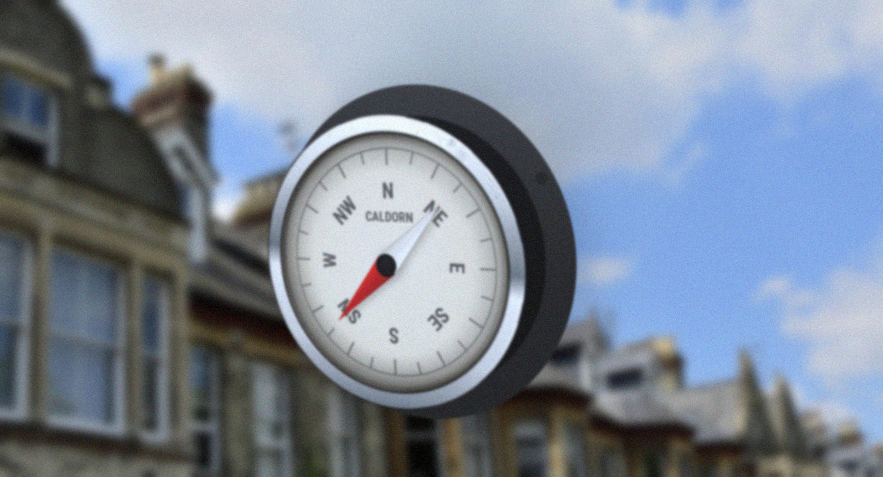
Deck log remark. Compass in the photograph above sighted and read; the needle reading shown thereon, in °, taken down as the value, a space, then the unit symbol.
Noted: 225 °
